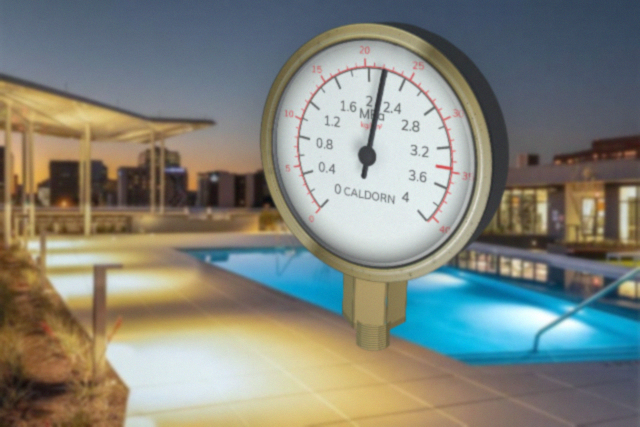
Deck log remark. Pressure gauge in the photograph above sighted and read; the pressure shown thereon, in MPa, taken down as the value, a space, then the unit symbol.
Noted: 2.2 MPa
